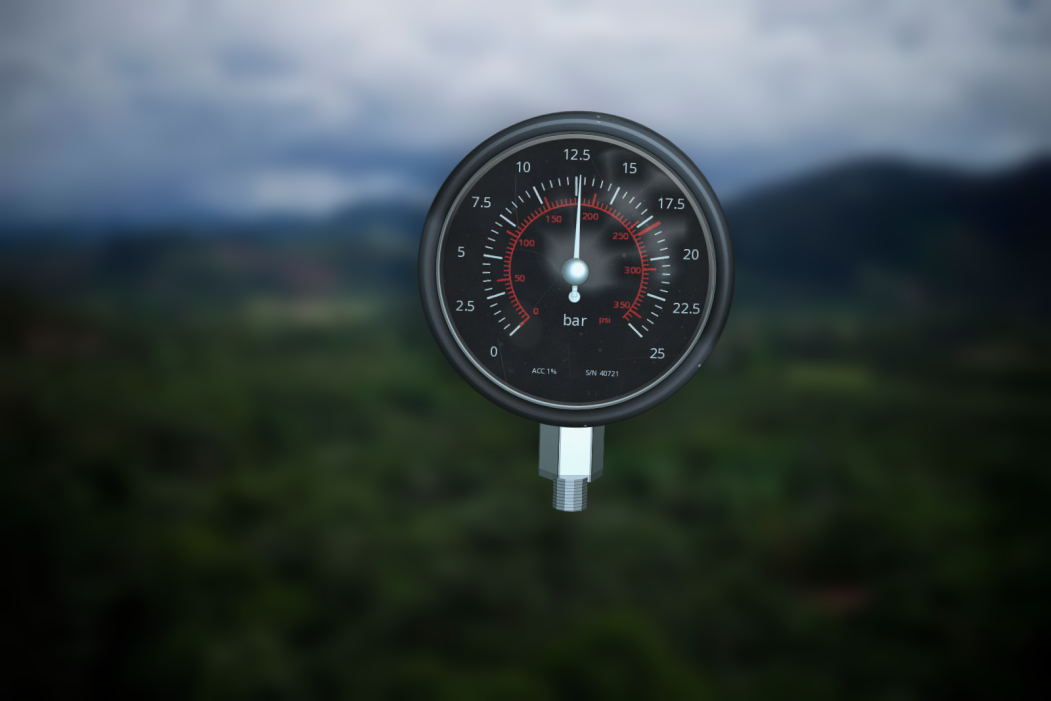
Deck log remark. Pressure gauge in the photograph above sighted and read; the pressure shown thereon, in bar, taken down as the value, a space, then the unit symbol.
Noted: 12.75 bar
